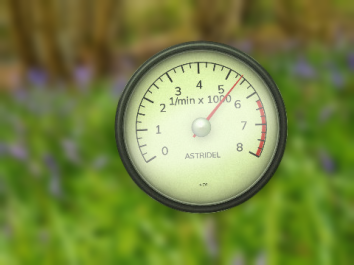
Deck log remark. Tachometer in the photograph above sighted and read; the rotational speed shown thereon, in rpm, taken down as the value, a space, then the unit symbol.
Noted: 5375 rpm
